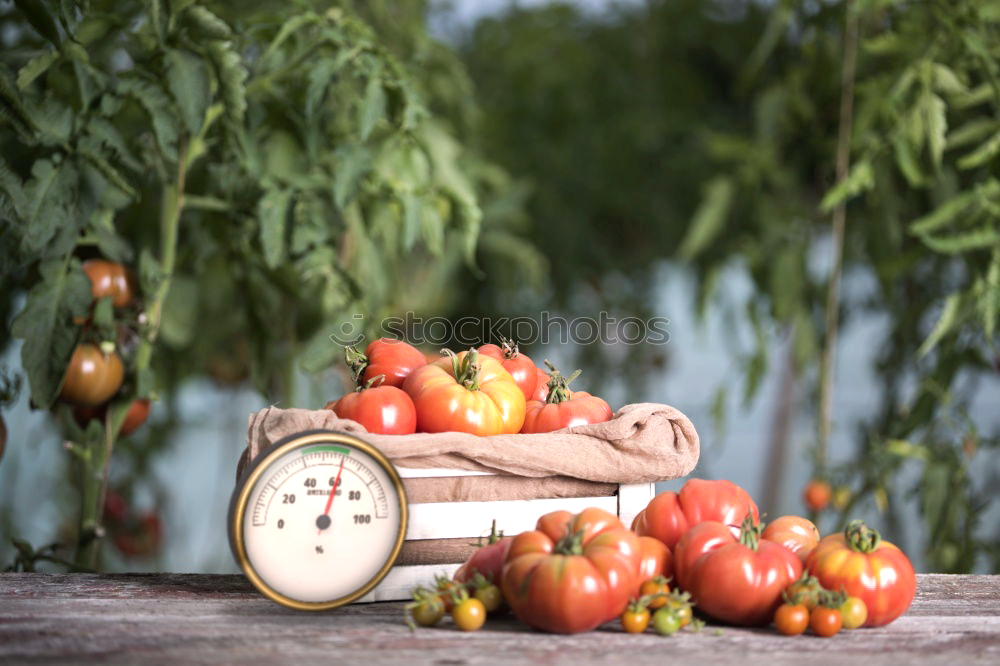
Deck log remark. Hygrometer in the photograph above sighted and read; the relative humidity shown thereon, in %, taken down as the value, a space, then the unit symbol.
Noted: 60 %
